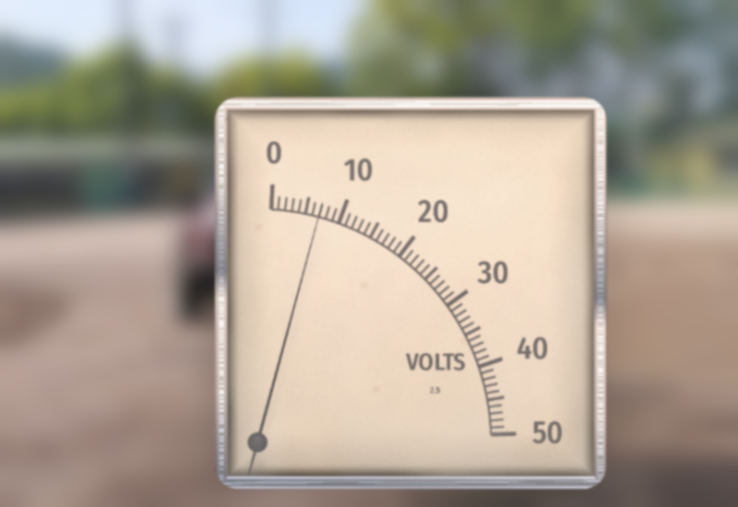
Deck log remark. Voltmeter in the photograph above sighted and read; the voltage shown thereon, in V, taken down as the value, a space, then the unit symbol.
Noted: 7 V
